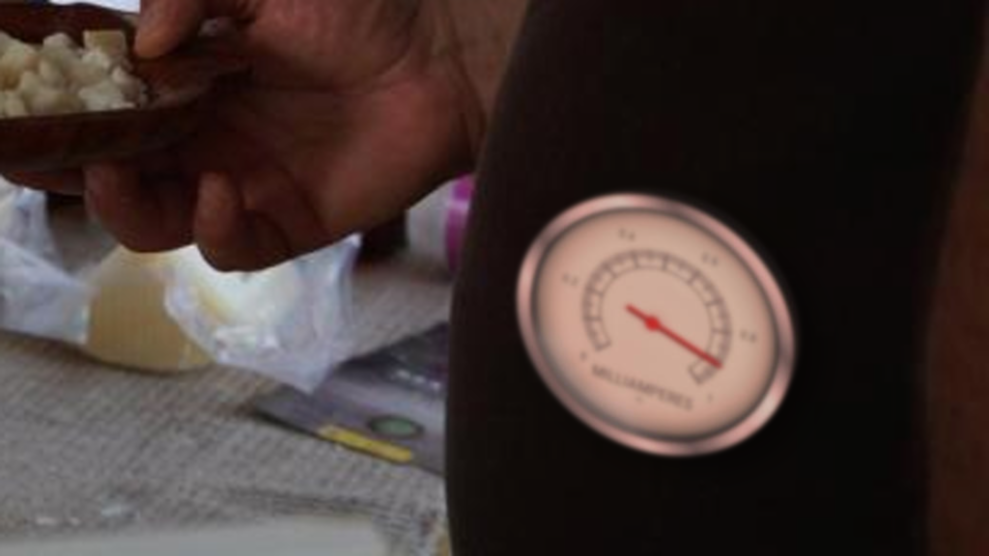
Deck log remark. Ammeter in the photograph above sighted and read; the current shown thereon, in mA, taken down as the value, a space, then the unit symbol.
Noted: 0.9 mA
